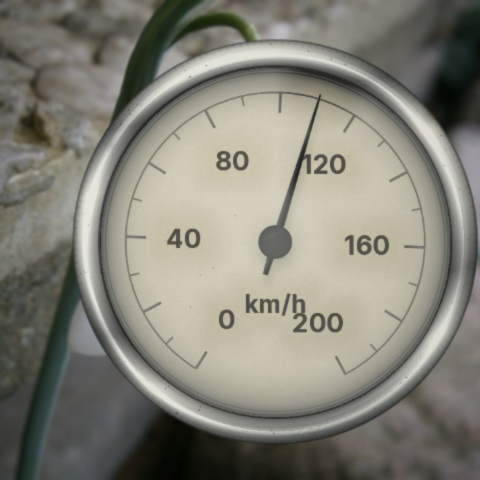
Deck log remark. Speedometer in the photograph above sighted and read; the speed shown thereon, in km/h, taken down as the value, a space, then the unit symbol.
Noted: 110 km/h
